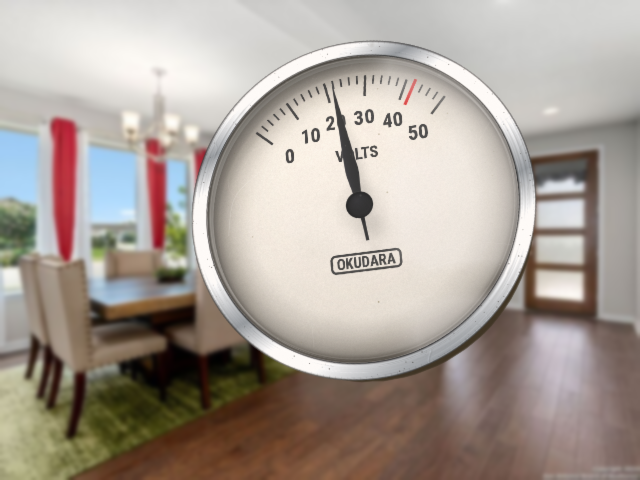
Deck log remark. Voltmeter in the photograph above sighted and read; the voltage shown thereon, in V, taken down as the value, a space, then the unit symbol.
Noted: 22 V
